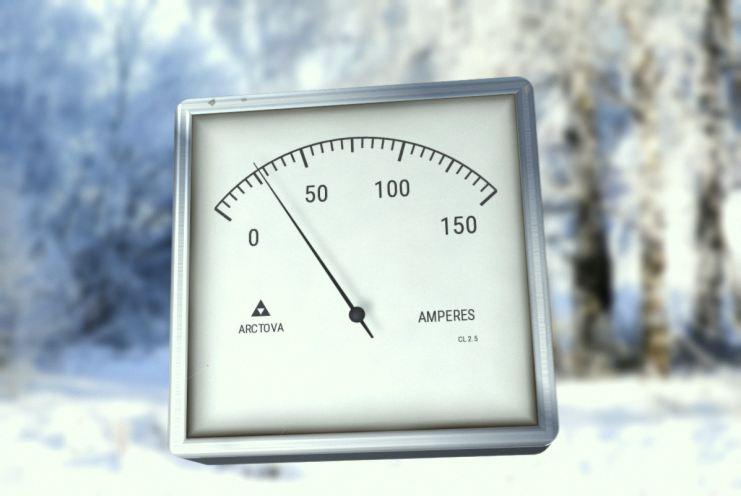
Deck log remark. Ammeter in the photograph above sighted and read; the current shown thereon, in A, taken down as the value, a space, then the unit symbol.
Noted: 27.5 A
